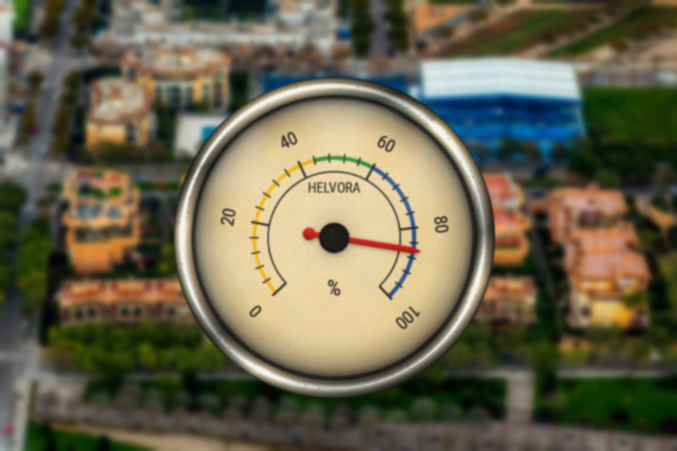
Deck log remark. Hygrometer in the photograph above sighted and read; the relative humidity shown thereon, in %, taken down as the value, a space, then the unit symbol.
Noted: 86 %
